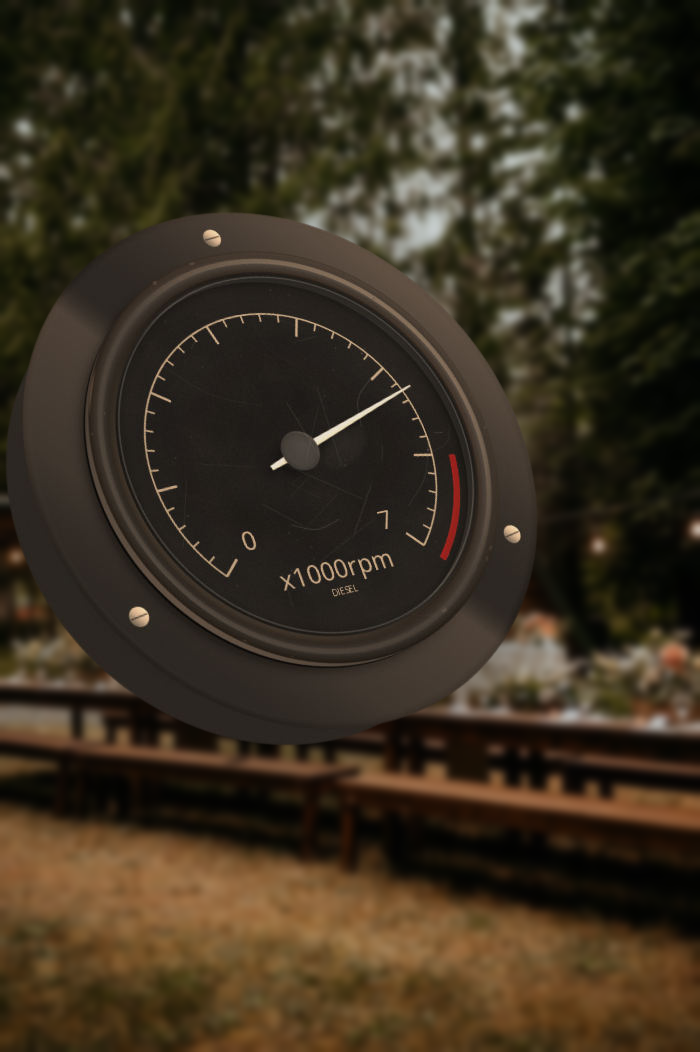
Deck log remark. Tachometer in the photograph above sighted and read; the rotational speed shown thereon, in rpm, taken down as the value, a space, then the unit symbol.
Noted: 5300 rpm
